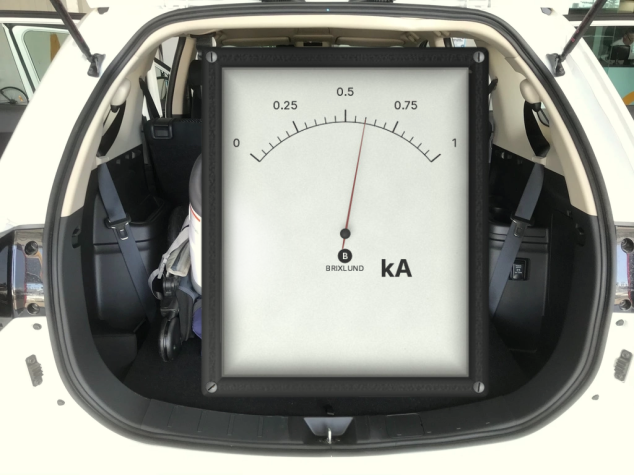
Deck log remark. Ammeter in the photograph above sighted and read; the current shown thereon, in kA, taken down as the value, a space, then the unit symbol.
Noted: 0.6 kA
